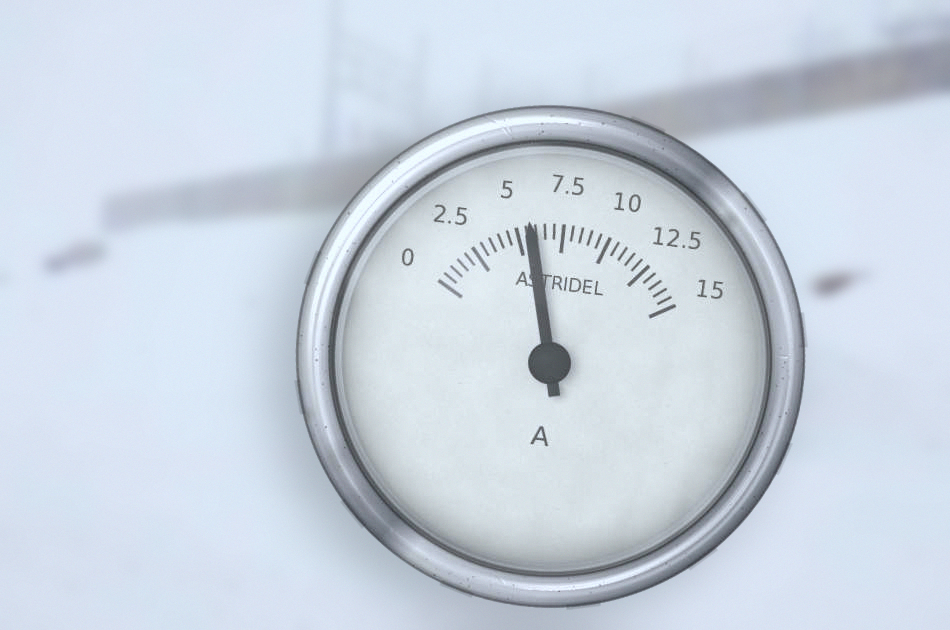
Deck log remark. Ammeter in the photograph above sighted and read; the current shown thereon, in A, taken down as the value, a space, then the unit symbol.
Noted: 5.75 A
